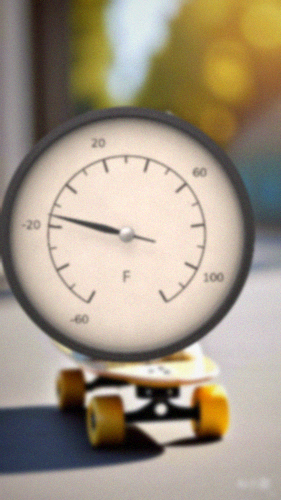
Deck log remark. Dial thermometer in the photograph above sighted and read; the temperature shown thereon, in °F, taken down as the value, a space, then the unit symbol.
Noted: -15 °F
